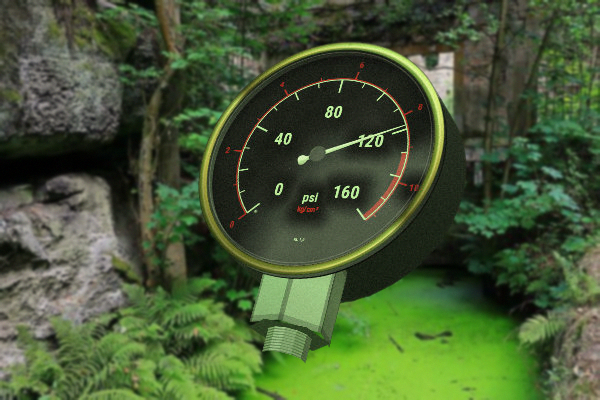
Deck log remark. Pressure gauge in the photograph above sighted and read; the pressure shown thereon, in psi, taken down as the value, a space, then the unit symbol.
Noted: 120 psi
